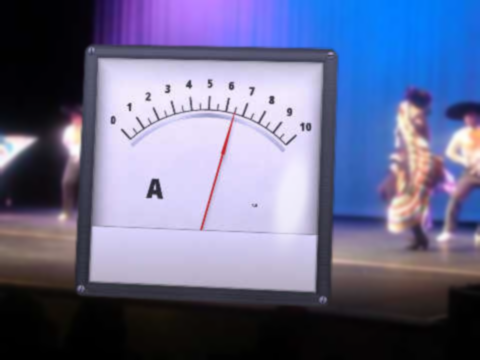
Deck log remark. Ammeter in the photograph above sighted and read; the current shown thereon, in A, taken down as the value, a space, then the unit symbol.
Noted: 6.5 A
